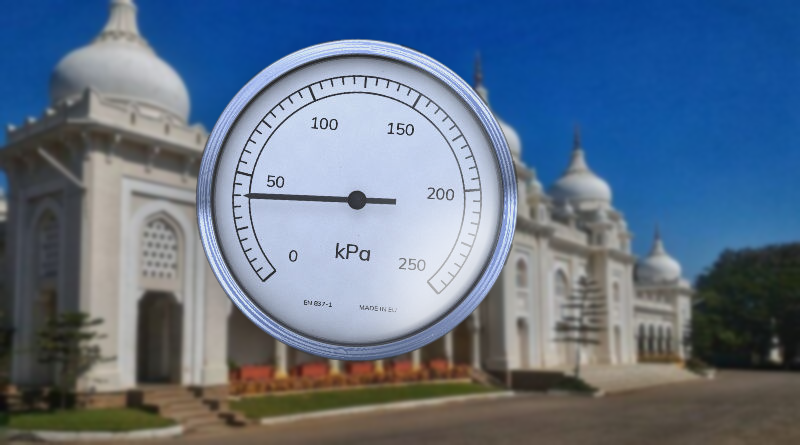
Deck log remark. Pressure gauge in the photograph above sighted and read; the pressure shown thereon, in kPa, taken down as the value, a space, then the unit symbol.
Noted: 40 kPa
